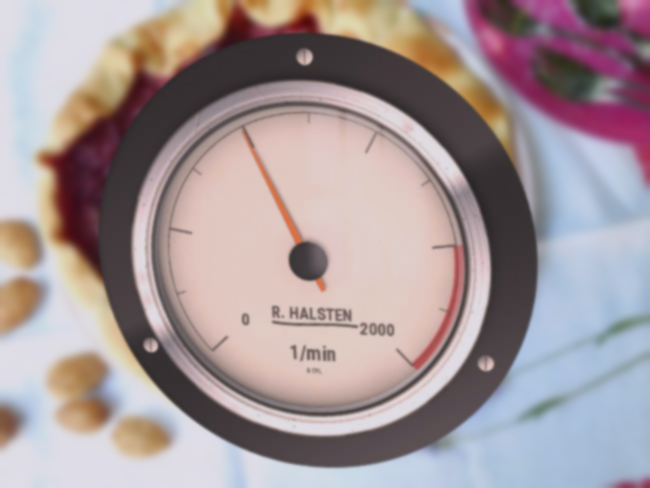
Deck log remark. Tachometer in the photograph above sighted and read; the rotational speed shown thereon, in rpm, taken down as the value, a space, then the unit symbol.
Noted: 800 rpm
